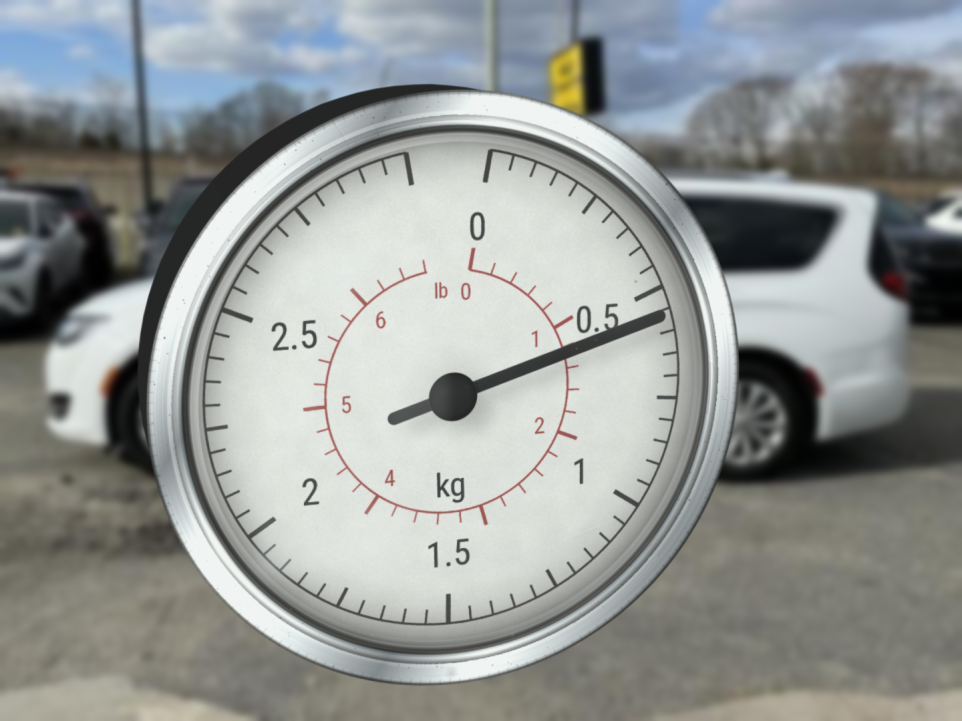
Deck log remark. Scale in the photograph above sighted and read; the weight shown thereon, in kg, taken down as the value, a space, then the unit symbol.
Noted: 0.55 kg
